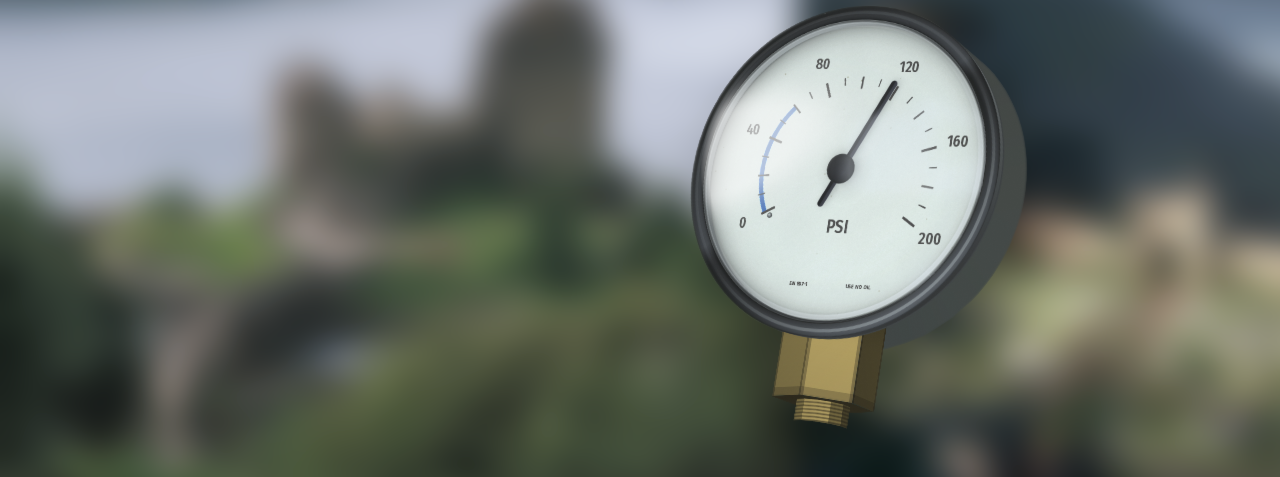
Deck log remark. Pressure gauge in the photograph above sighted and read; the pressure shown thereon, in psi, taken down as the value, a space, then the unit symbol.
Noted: 120 psi
